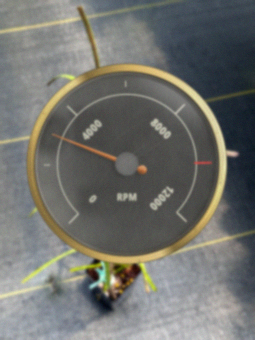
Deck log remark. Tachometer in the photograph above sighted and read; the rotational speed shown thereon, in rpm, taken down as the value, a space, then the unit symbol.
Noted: 3000 rpm
